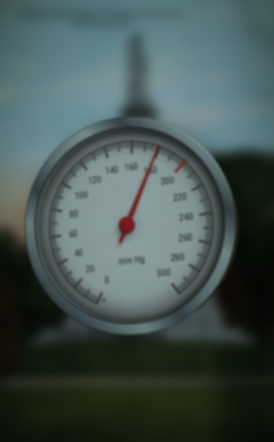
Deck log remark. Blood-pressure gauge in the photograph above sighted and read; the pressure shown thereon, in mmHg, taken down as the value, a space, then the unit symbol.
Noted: 180 mmHg
